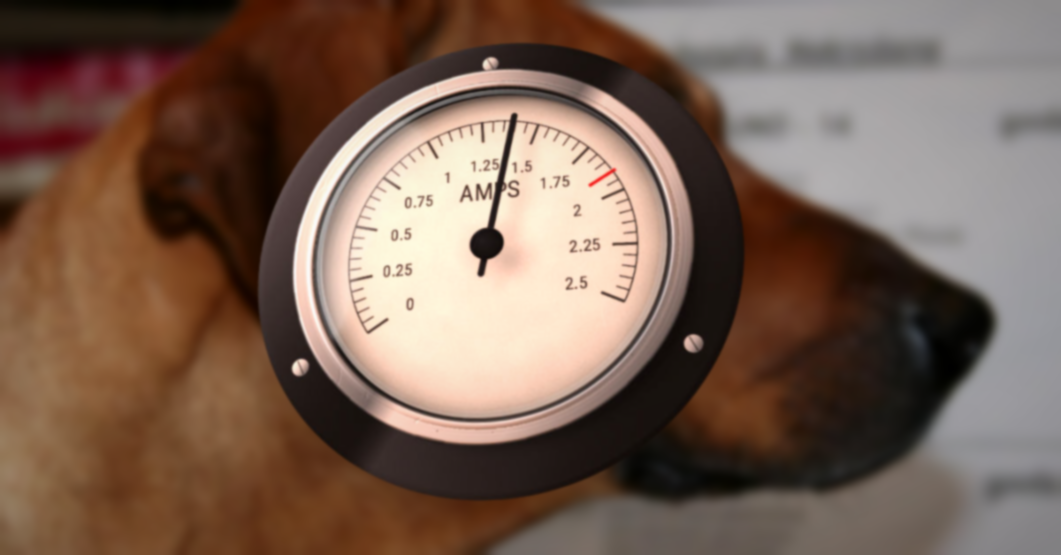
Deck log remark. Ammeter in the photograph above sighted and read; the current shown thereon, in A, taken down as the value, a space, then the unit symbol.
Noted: 1.4 A
